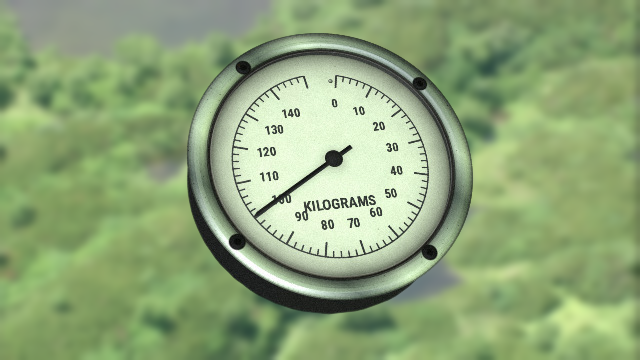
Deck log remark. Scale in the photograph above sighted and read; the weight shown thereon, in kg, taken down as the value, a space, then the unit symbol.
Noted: 100 kg
